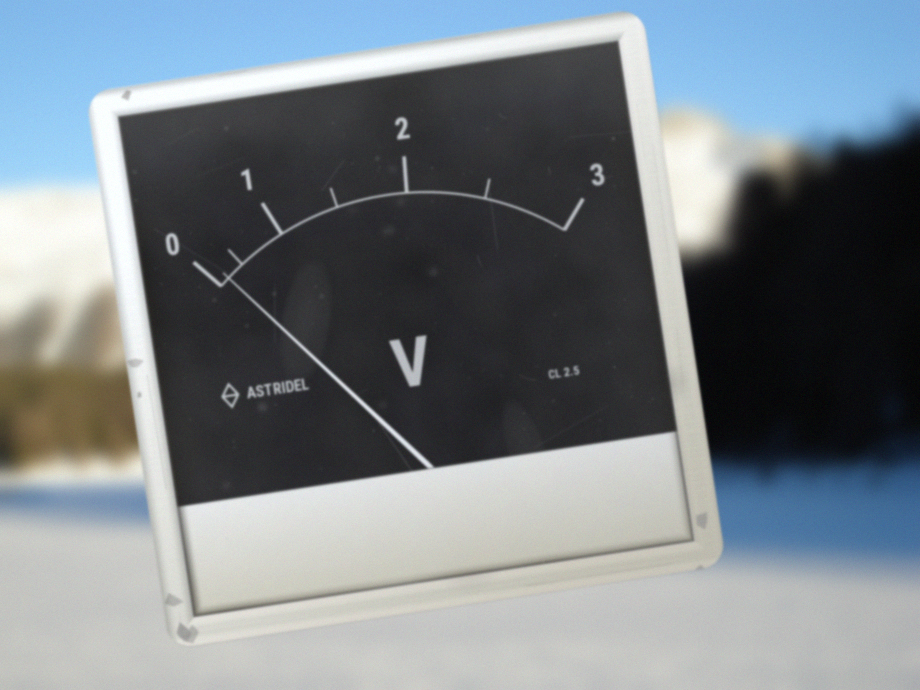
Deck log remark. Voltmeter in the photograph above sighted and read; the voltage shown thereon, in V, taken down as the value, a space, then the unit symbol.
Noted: 0.25 V
